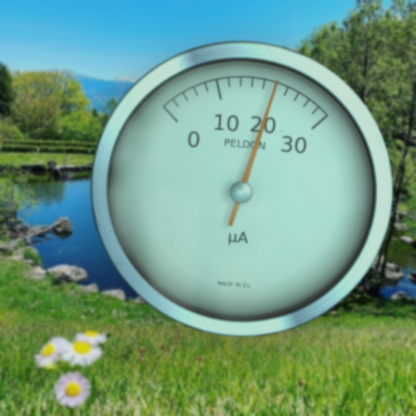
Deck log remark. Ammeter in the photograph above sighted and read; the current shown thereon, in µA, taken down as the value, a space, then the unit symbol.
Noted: 20 µA
